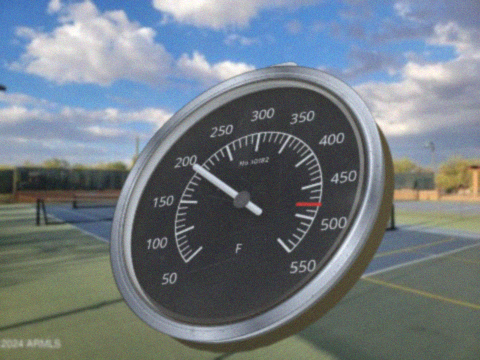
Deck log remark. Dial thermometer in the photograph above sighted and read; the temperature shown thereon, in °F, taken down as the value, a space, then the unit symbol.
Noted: 200 °F
